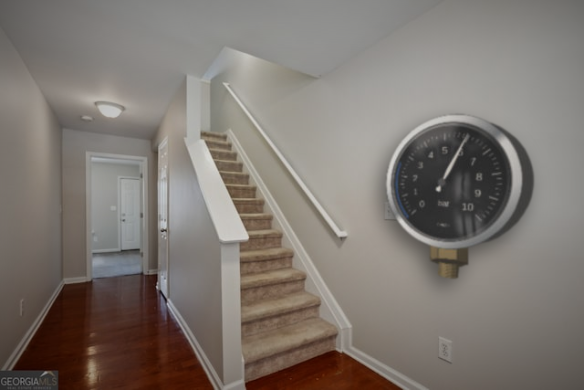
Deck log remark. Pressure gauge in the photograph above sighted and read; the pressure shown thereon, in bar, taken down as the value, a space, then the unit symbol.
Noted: 6 bar
